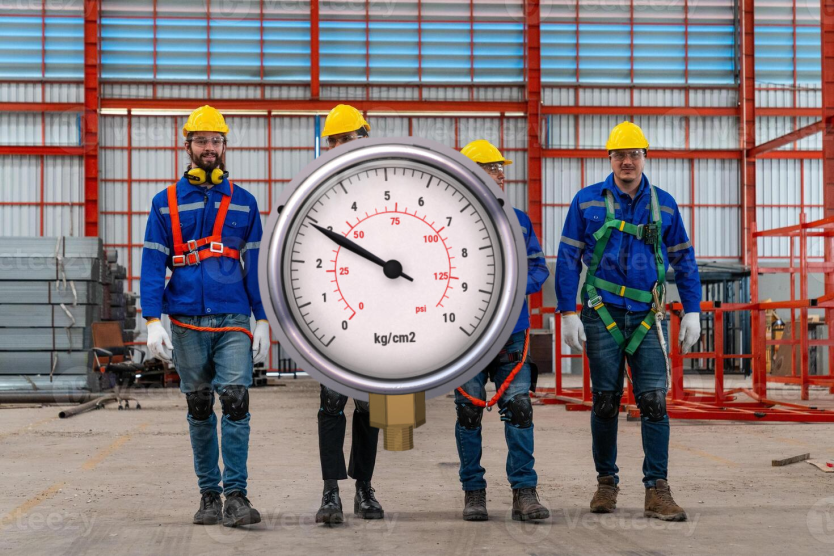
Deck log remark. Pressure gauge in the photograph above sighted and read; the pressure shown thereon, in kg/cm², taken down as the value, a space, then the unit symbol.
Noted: 2.9 kg/cm²
